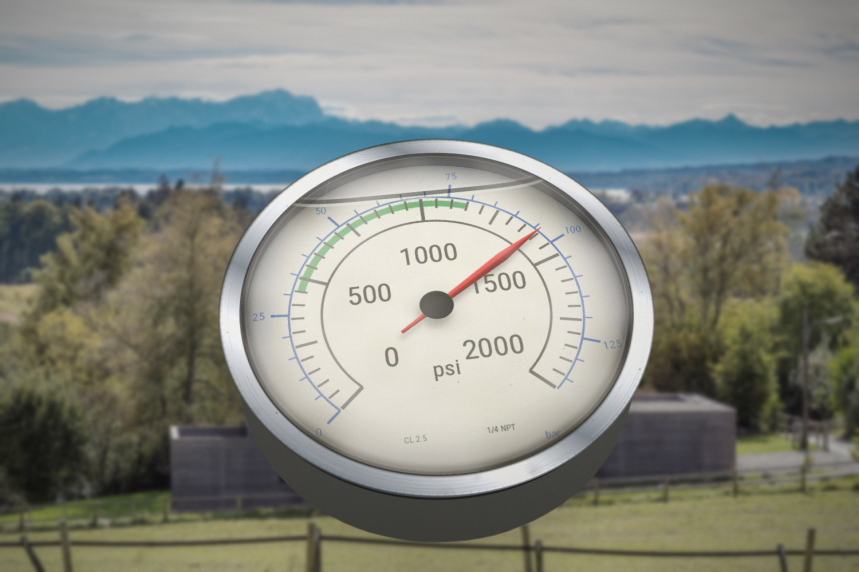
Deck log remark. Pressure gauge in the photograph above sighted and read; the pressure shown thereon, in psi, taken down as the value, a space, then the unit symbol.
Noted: 1400 psi
